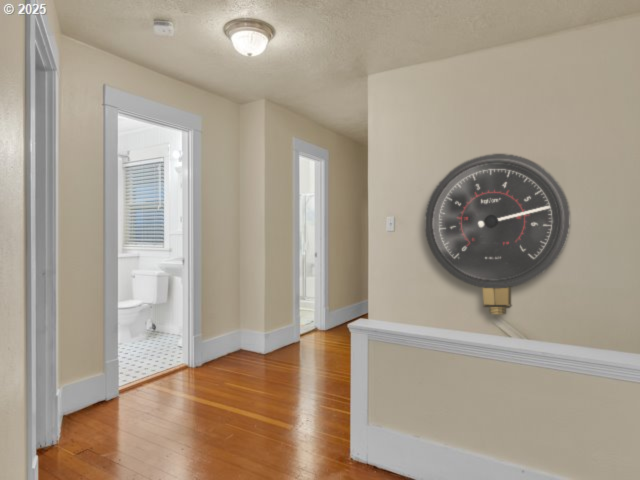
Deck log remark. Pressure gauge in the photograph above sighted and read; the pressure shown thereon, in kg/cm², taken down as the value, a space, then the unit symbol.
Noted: 5.5 kg/cm²
